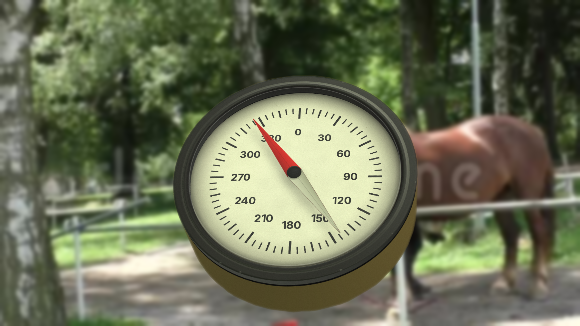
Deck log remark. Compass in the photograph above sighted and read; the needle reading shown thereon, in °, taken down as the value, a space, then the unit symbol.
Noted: 325 °
